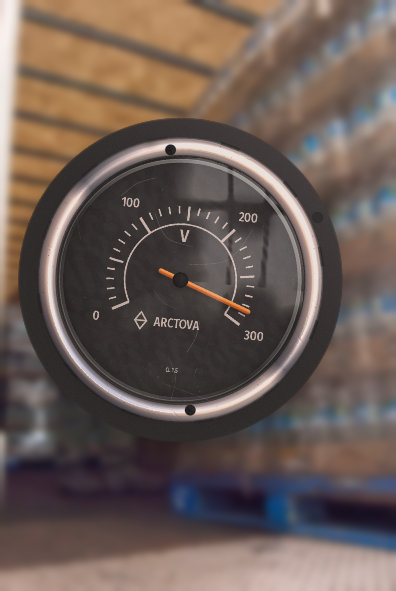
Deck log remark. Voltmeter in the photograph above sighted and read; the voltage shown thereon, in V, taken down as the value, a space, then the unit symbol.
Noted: 285 V
